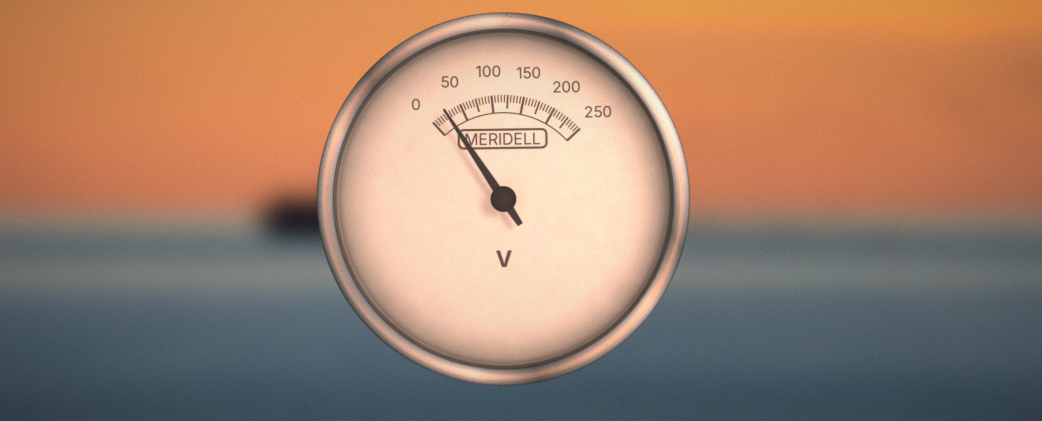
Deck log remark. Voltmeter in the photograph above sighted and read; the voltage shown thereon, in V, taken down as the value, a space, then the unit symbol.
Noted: 25 V
